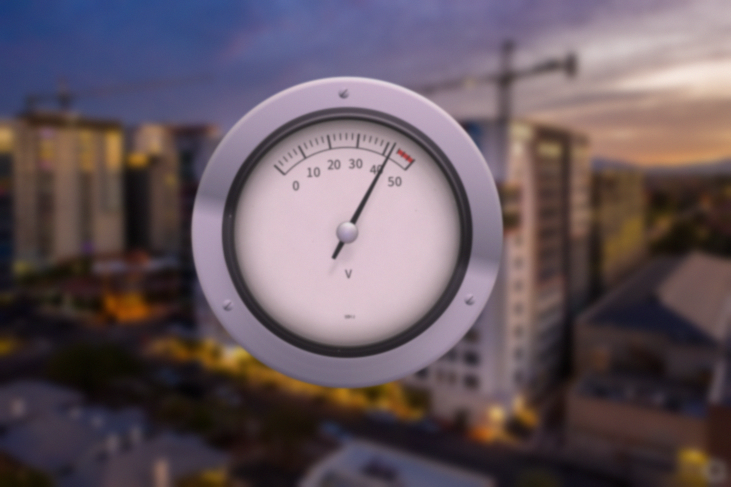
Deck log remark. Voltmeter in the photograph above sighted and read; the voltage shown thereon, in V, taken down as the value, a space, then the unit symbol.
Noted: 42 V
